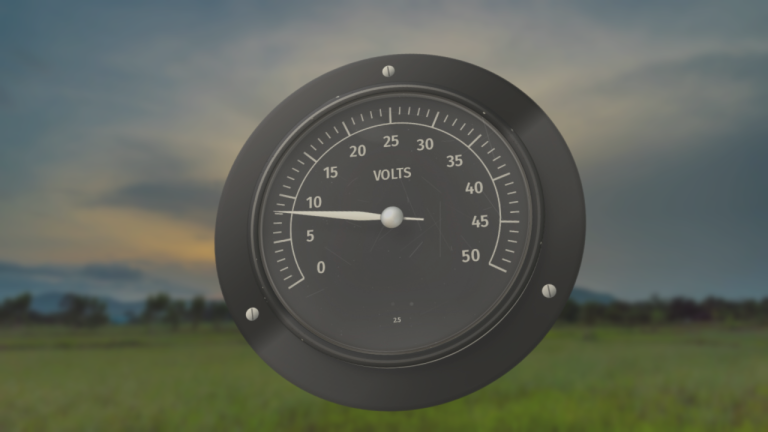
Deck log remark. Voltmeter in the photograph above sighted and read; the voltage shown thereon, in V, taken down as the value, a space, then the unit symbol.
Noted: 8 V
